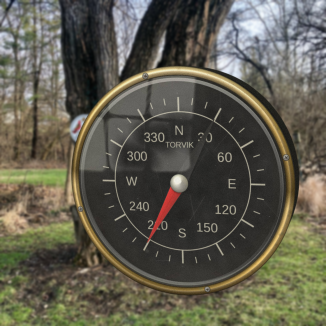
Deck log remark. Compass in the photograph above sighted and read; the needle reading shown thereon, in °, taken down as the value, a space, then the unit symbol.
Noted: 210 °
